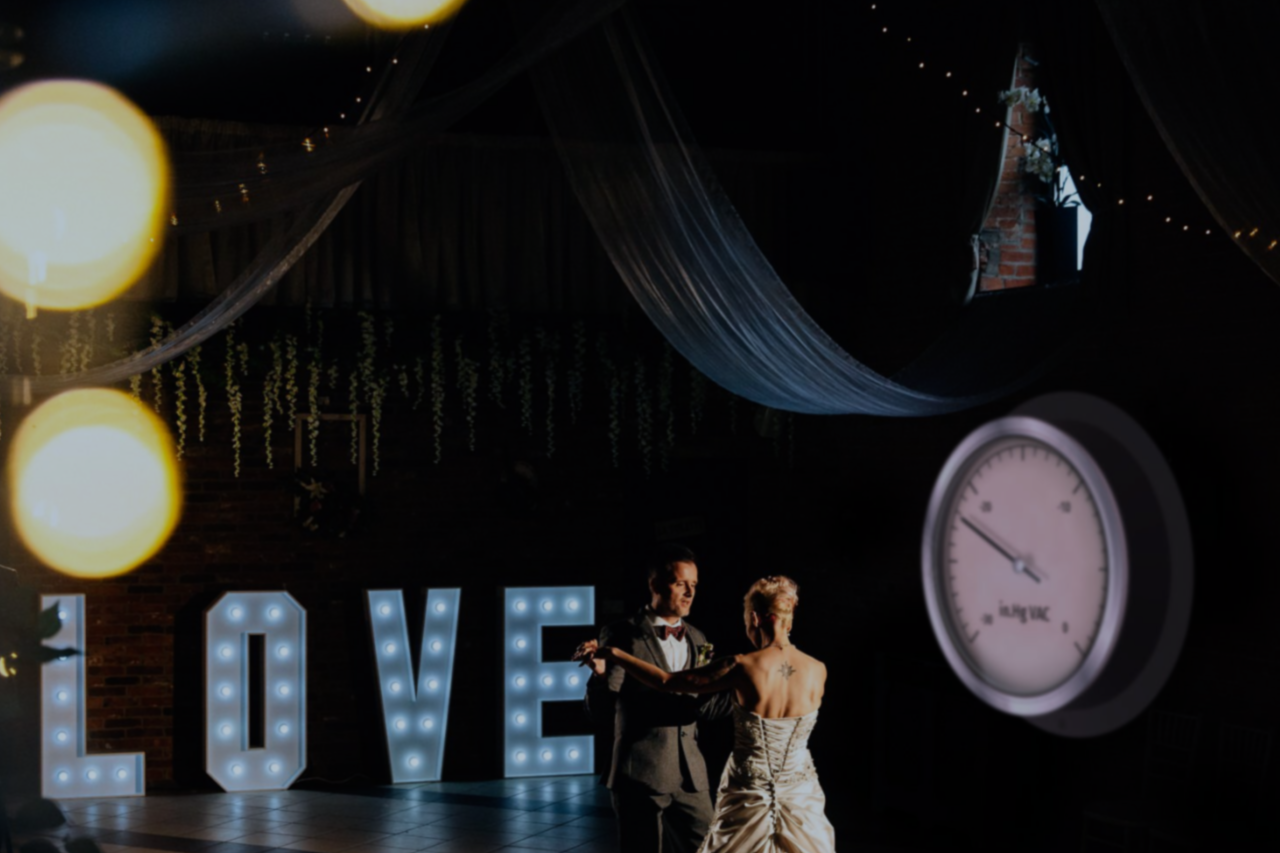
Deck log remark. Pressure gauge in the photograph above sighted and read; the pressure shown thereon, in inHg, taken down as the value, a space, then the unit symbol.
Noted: -22 inHg
